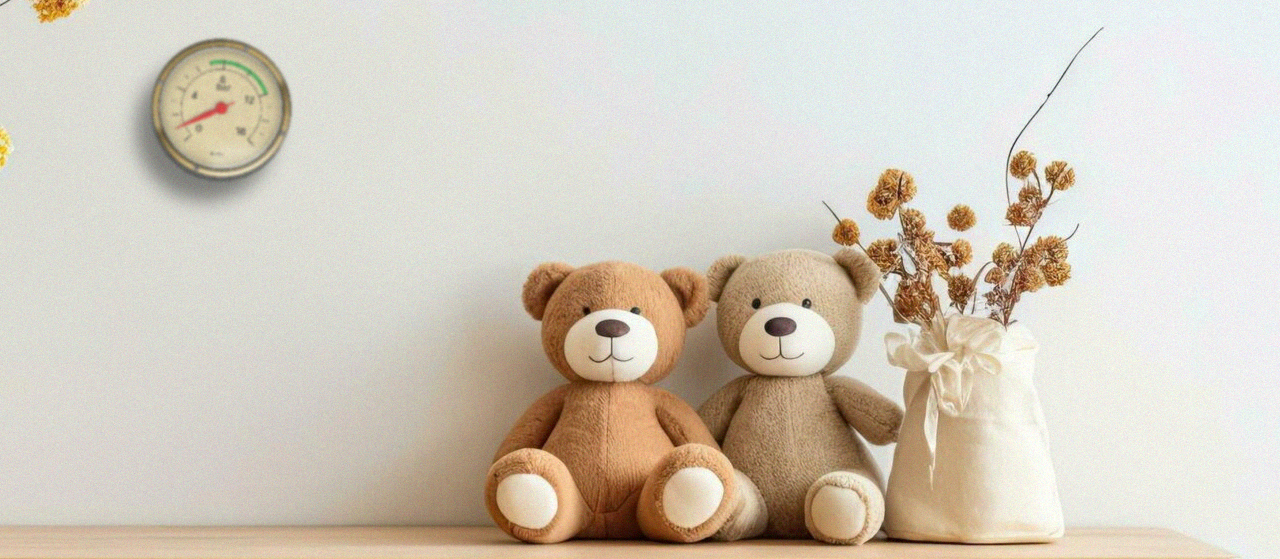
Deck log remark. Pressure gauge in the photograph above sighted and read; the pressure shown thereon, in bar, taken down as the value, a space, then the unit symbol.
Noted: 1 bar
